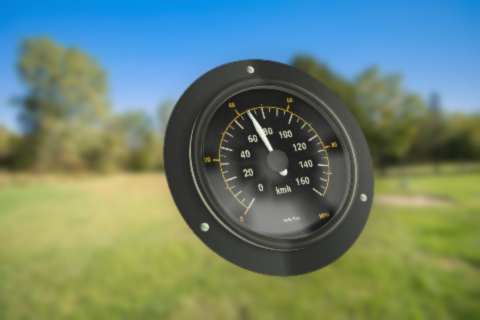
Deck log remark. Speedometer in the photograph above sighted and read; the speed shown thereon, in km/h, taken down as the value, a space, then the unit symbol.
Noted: 70 km/h
